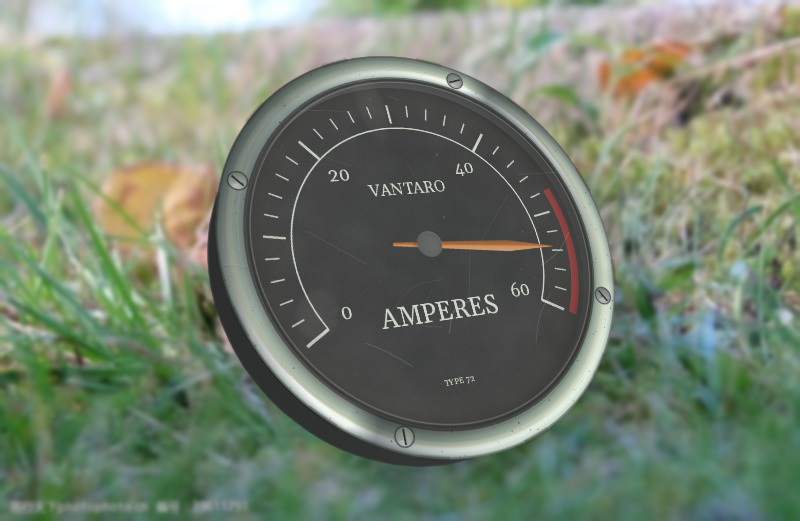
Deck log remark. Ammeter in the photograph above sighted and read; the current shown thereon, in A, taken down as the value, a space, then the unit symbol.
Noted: 54 A
